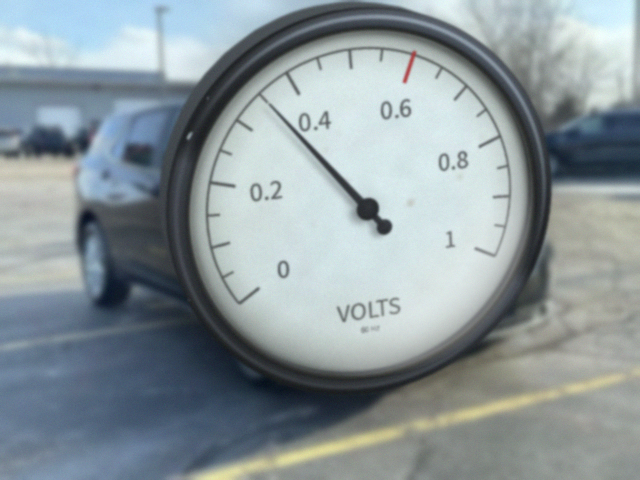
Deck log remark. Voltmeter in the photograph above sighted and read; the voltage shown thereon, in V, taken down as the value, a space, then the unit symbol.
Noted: 0.35 V
